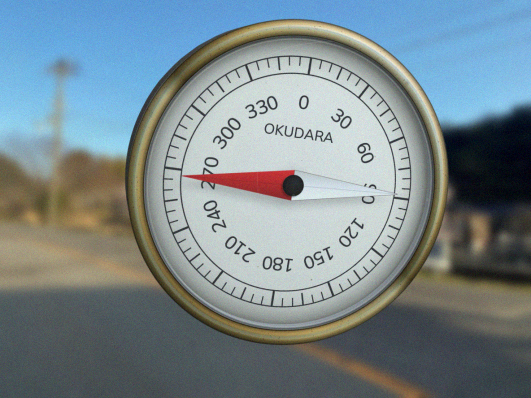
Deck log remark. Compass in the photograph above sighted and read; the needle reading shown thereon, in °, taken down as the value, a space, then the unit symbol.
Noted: 267.5 °
